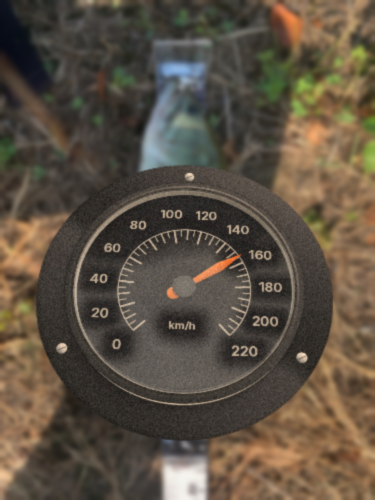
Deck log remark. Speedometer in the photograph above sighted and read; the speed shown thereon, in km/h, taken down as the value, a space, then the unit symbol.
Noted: 155 km/h
